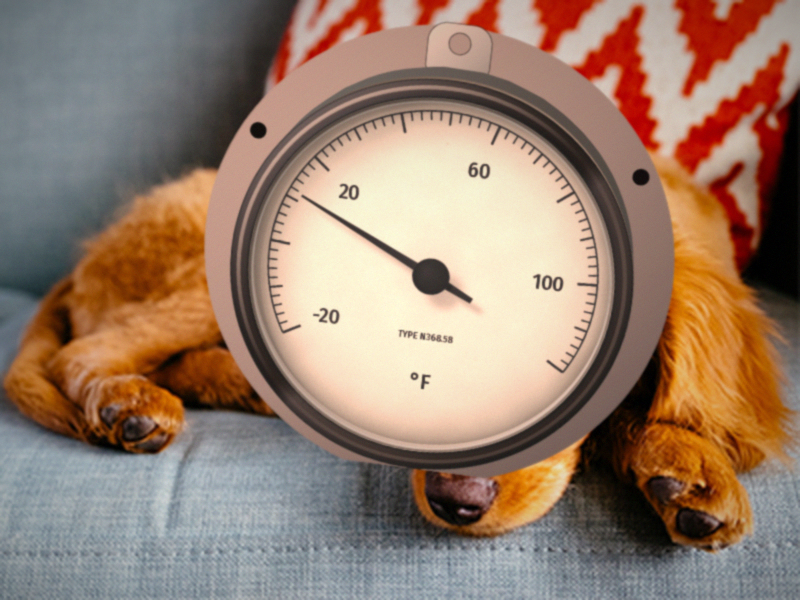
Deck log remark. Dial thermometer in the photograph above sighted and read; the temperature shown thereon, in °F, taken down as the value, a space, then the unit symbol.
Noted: 12 °F
